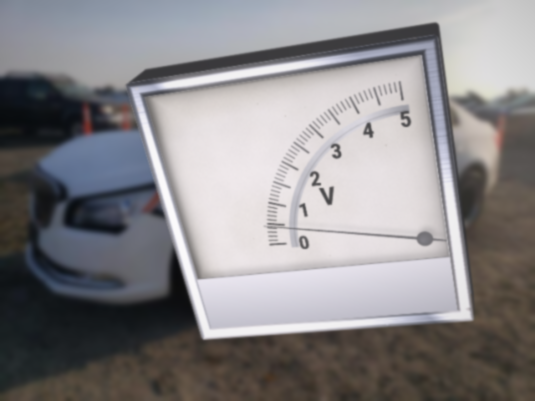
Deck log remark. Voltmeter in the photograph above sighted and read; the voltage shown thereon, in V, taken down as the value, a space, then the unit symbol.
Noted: 0.5 V
